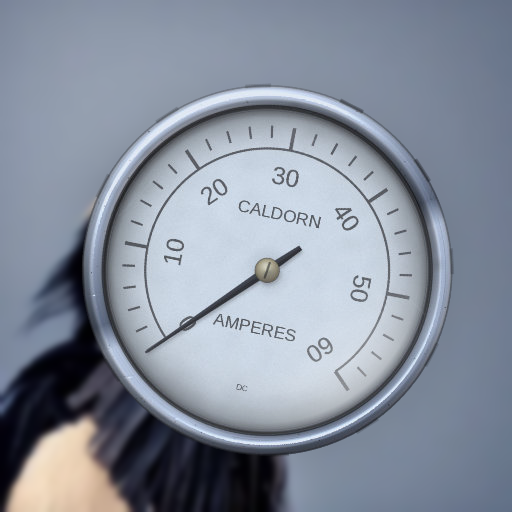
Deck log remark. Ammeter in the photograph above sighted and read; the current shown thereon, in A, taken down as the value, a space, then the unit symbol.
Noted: 0 A
